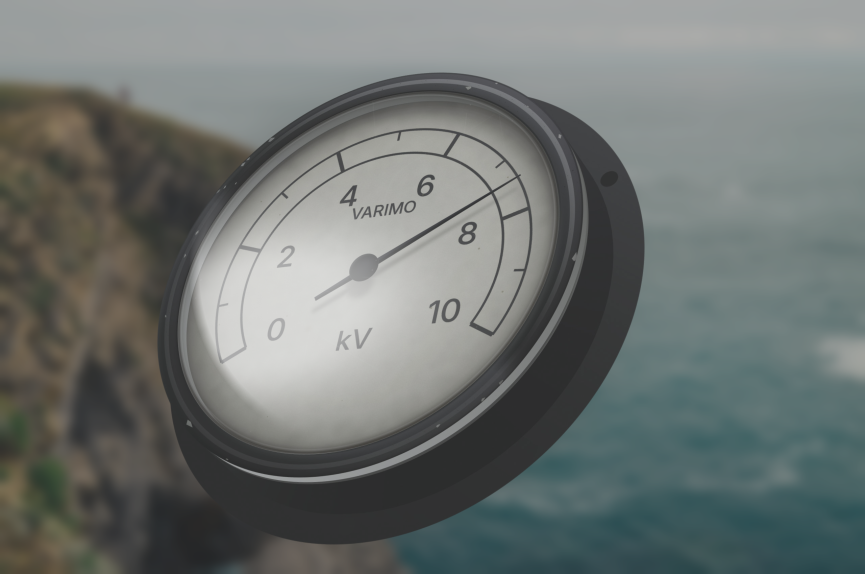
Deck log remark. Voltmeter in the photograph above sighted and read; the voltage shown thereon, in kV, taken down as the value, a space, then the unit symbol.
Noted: 7.5 kV
